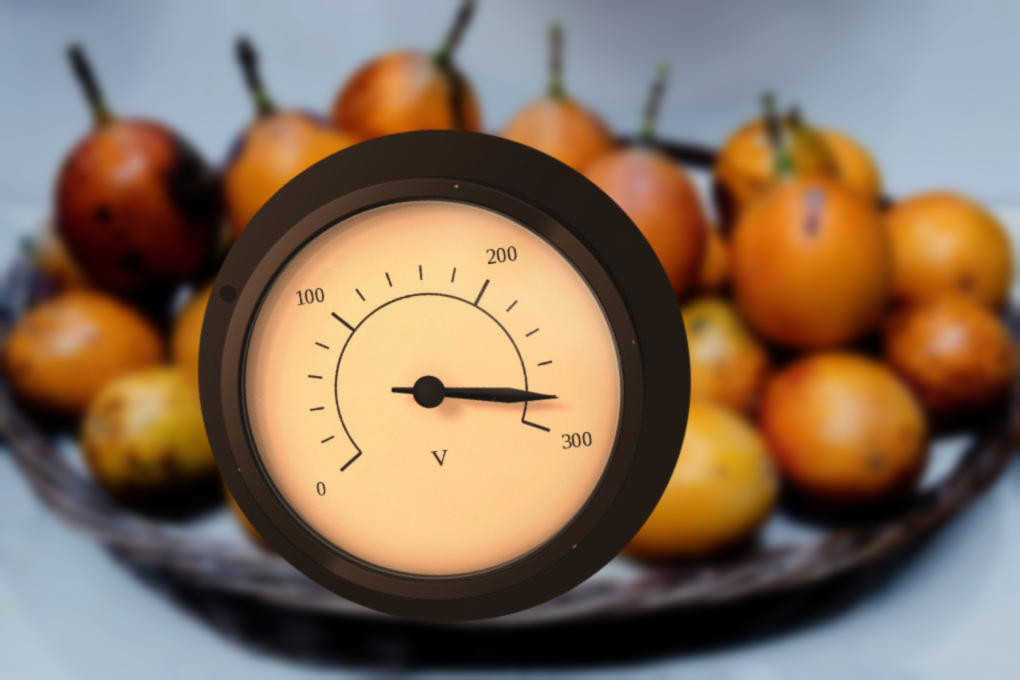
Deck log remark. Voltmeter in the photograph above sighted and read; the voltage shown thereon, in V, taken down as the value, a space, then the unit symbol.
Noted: 280 V
